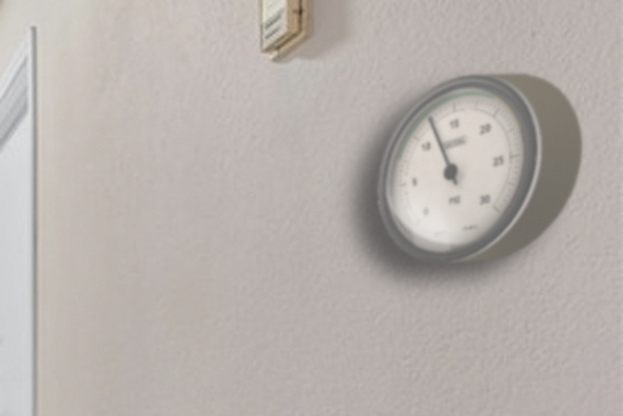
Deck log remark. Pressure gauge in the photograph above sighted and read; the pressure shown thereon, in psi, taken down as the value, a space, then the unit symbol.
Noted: 12.5 psi
